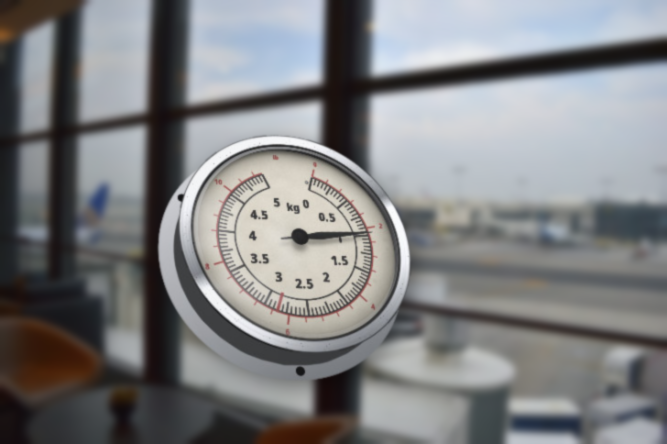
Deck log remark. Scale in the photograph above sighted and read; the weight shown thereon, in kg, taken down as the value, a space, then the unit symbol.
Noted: 1 kg
